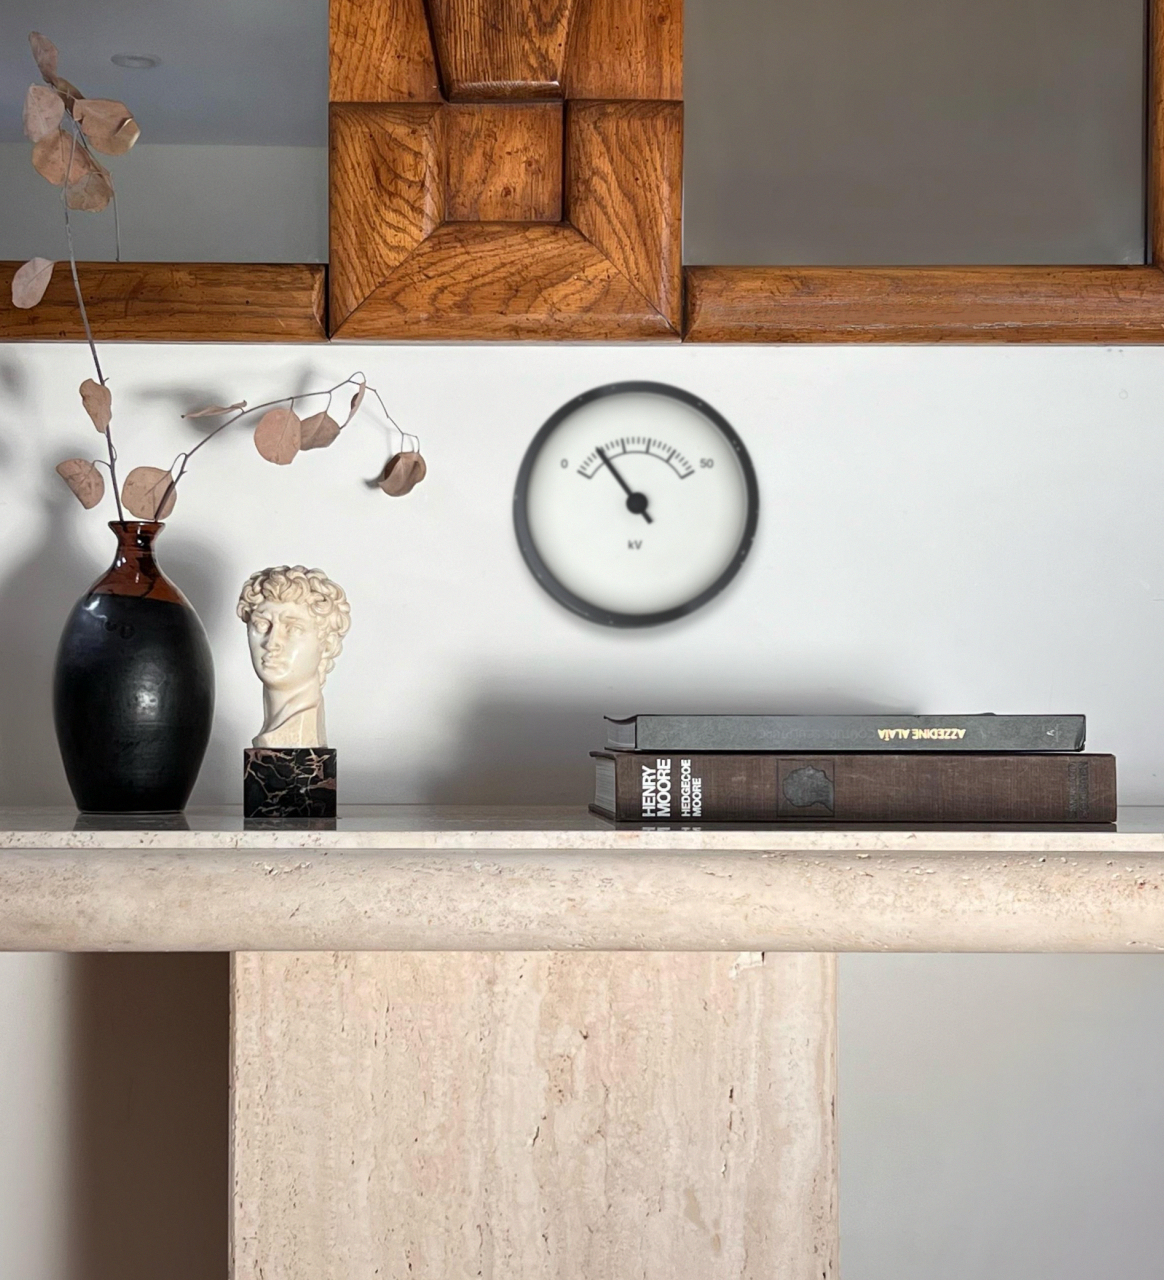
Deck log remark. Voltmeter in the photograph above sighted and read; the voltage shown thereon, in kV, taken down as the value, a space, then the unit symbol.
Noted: 10 kV
